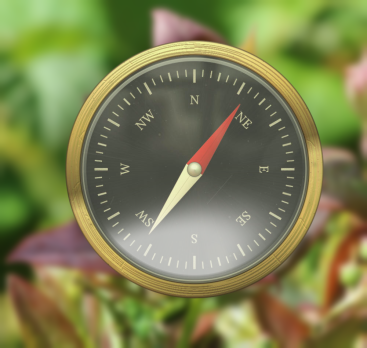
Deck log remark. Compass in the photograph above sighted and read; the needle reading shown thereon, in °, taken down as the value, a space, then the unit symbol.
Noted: 35 °
